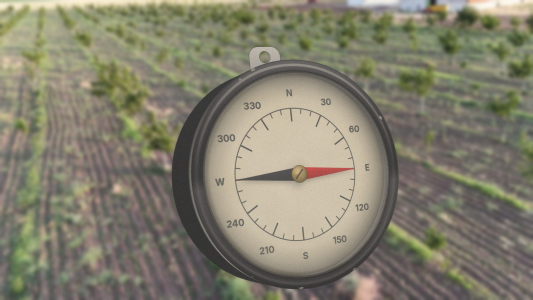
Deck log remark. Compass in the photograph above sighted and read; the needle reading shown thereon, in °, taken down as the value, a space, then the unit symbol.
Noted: 90 °
